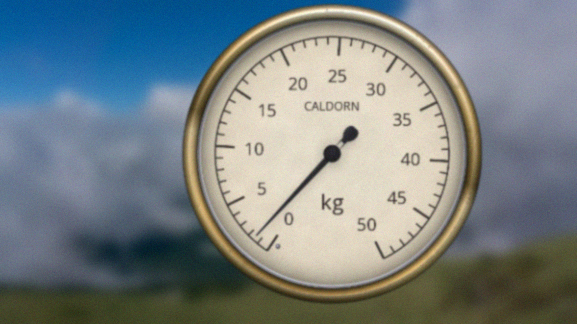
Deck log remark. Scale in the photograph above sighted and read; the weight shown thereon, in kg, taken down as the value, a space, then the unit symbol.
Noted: 1.5 kg
